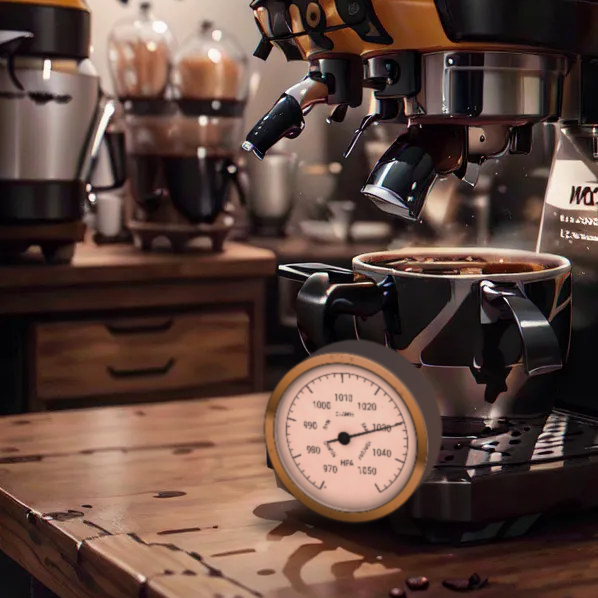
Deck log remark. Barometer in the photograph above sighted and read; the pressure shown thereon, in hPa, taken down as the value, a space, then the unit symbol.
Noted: 1030 hPa
